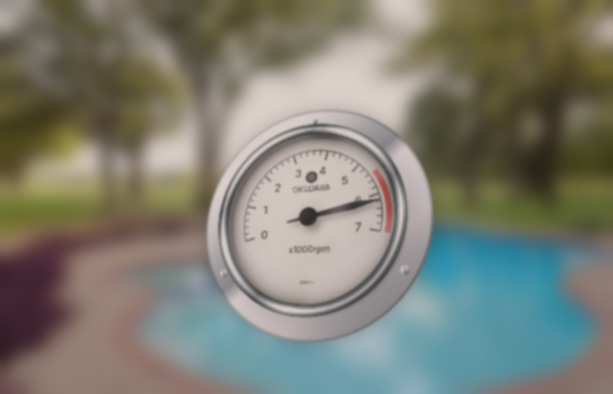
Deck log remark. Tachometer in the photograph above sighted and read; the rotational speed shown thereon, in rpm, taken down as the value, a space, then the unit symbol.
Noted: 6200 rpm
